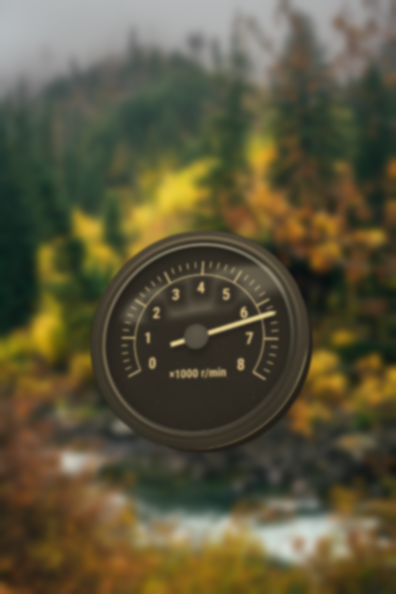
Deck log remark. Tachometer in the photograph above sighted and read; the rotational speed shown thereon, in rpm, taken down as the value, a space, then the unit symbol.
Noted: 6400 rpm
